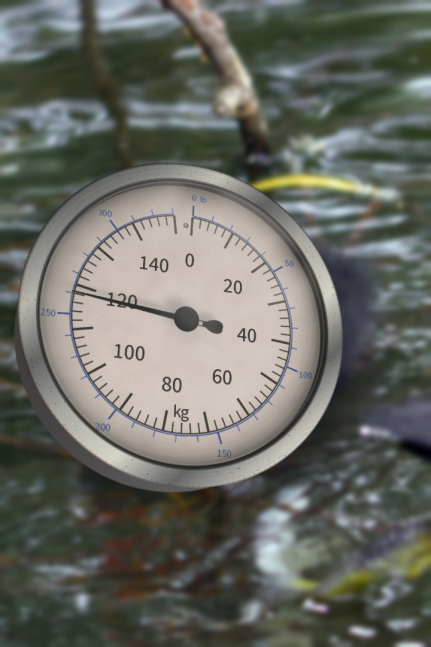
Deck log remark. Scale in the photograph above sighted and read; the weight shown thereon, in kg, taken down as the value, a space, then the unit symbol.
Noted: 118 kg
